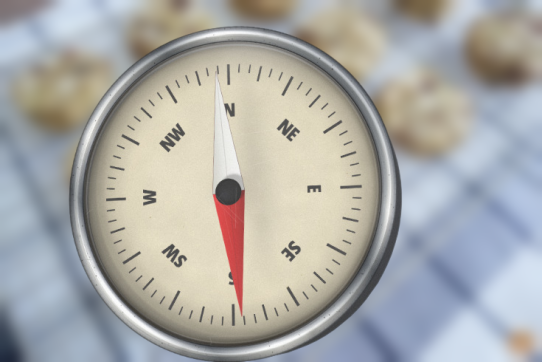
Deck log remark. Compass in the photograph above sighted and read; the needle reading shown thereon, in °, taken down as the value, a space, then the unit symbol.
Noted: 175 °
